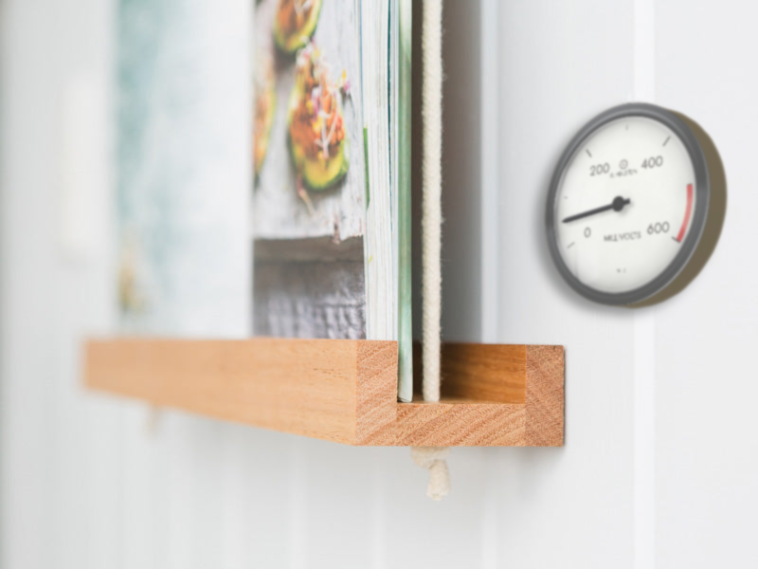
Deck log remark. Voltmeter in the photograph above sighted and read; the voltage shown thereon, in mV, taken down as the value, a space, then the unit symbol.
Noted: 50 mV
